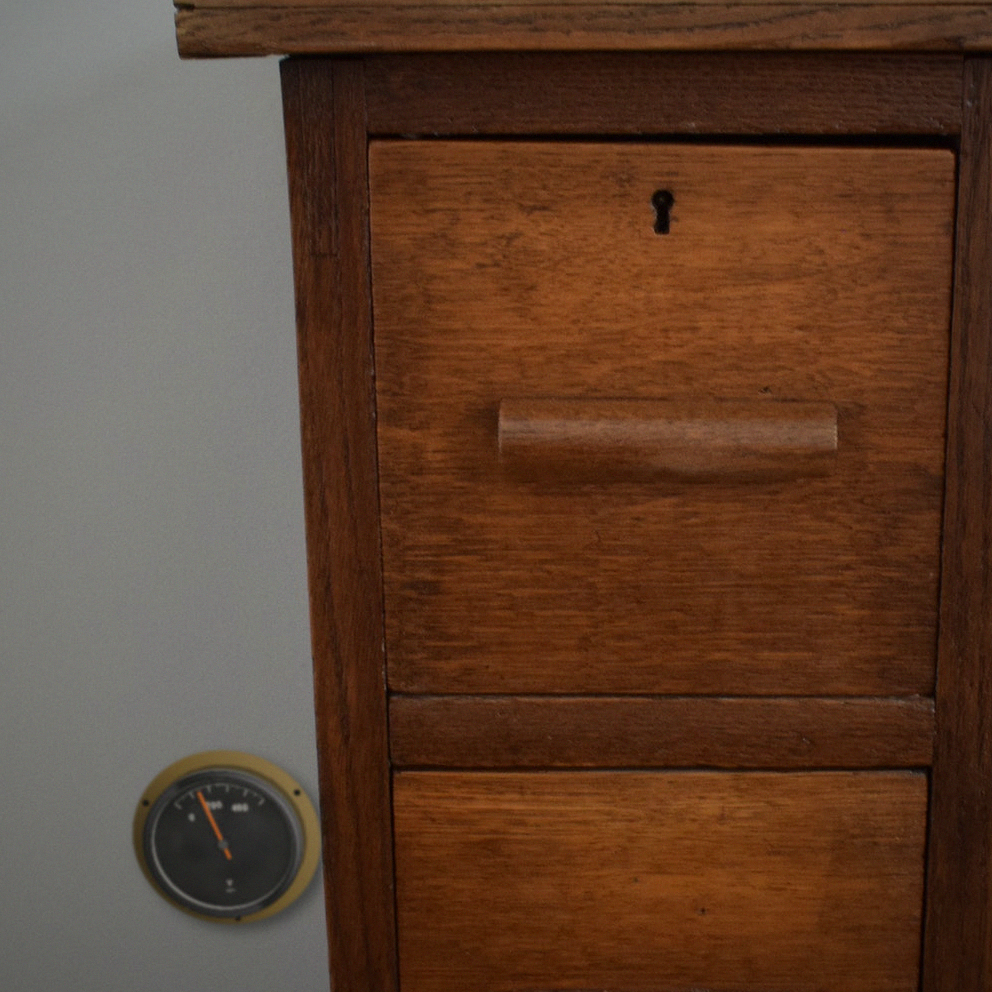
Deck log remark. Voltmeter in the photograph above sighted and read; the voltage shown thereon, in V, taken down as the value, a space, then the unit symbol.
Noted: 150 V
